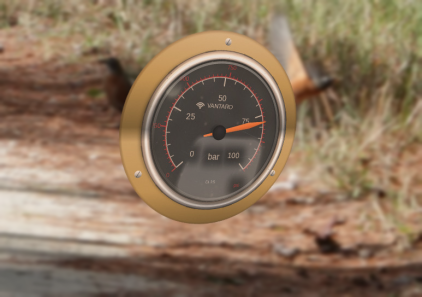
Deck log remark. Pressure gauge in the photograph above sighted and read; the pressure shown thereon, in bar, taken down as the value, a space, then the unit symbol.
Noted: 77.5 bar
